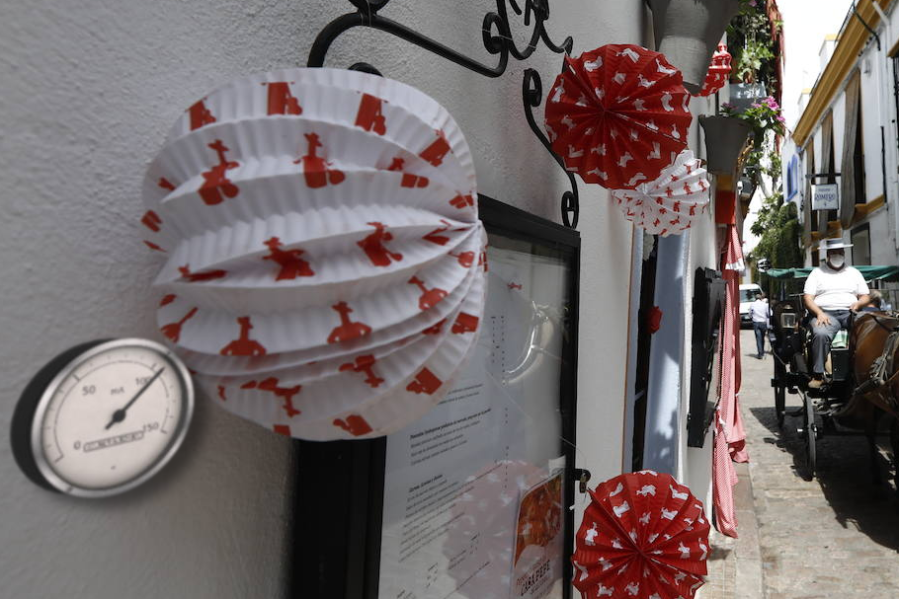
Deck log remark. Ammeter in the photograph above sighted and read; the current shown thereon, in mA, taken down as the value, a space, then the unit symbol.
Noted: 105 mA
